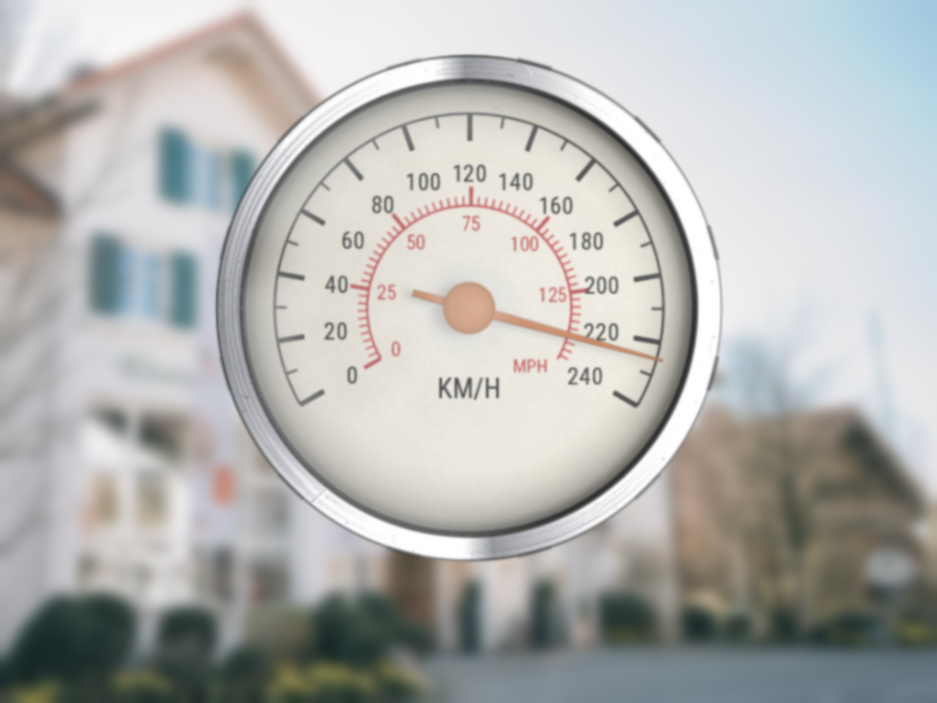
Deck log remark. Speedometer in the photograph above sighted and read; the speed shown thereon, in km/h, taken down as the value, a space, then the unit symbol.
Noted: 225 km/h
